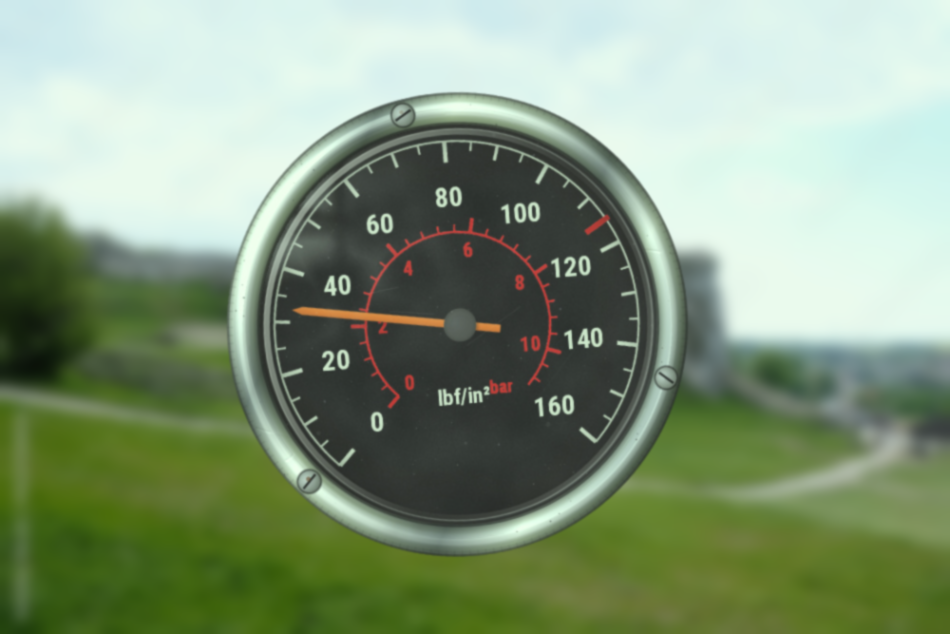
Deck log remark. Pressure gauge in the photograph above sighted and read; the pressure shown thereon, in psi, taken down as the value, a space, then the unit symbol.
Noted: 32.5 psi
